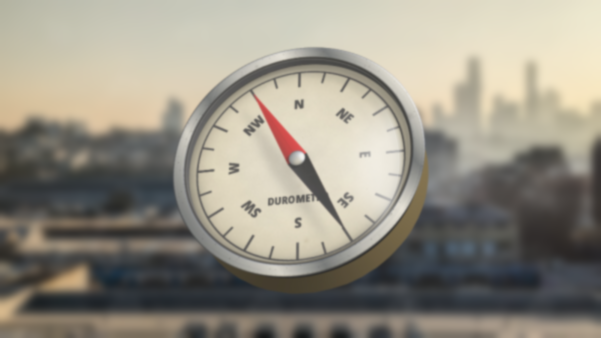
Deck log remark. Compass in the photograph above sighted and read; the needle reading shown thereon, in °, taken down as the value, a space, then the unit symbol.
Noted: 330 °
